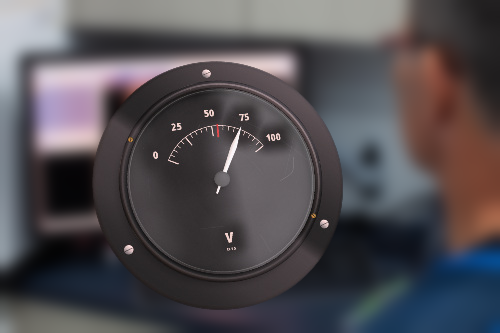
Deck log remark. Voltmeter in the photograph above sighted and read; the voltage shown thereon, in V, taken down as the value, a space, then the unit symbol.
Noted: 75 V
